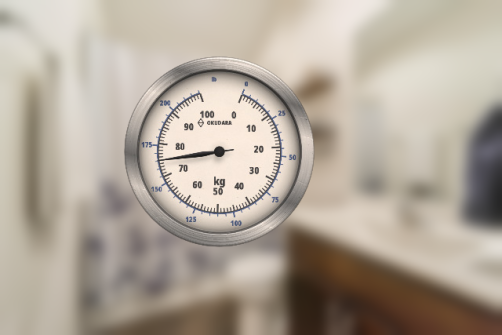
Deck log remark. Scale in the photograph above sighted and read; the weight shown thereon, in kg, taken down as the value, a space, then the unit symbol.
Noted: 75 kg
